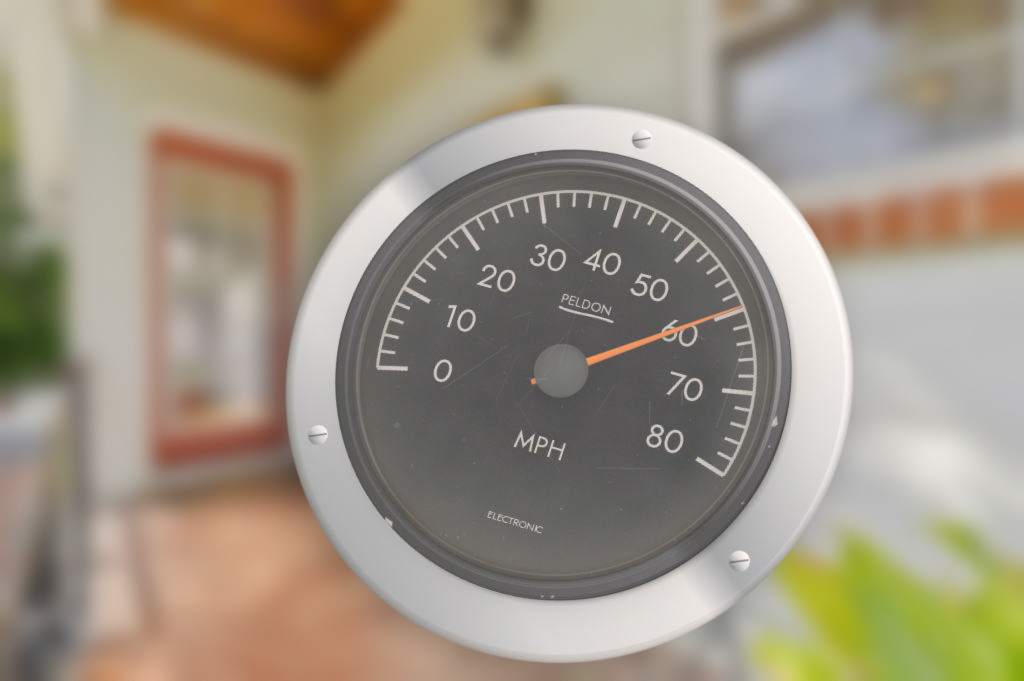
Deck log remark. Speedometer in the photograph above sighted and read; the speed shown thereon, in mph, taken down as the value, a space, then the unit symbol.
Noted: 60 mph
